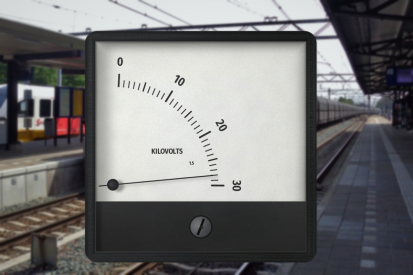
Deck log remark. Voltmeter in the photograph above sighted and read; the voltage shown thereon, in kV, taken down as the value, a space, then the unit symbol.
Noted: 28 kV
